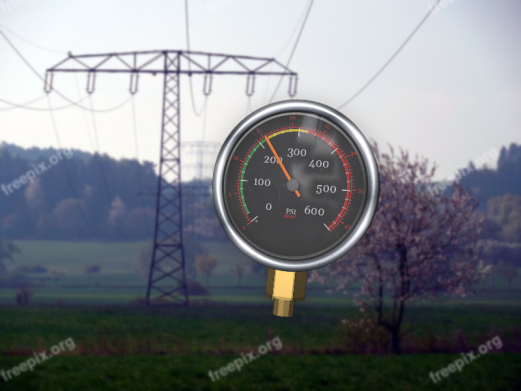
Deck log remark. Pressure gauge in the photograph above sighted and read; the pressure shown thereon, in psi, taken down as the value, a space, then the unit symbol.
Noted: 220 psi
